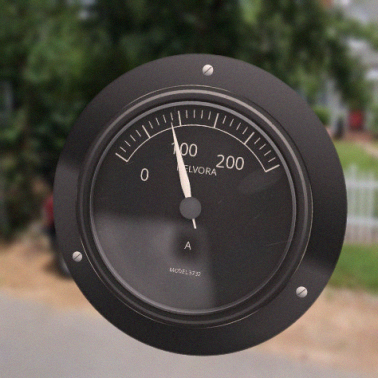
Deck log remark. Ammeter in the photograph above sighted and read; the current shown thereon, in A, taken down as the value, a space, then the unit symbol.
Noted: 90 A
